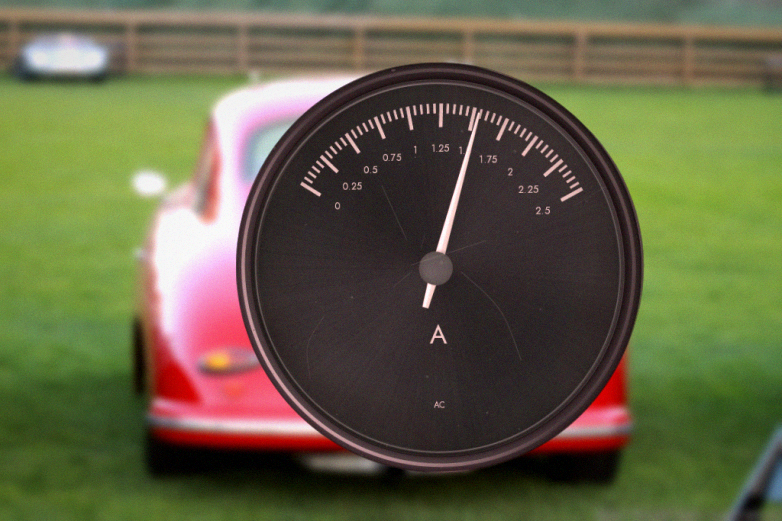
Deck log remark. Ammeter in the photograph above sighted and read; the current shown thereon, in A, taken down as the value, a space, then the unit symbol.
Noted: 1.55 A
